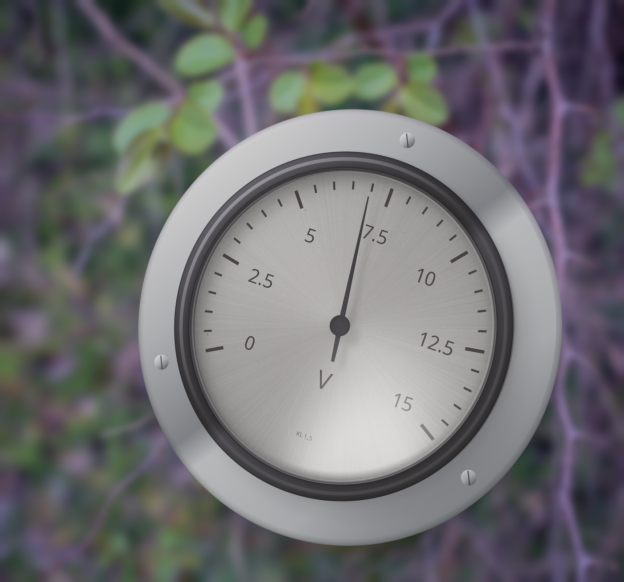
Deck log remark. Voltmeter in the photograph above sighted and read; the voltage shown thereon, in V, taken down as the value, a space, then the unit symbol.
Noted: 7 V
